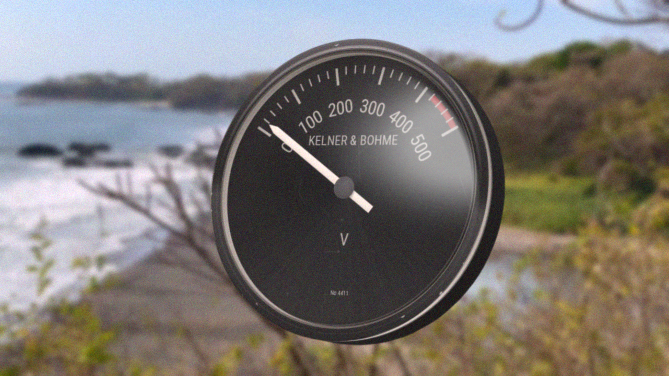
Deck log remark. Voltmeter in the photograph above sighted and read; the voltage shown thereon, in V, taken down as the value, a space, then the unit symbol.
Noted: 20 V
